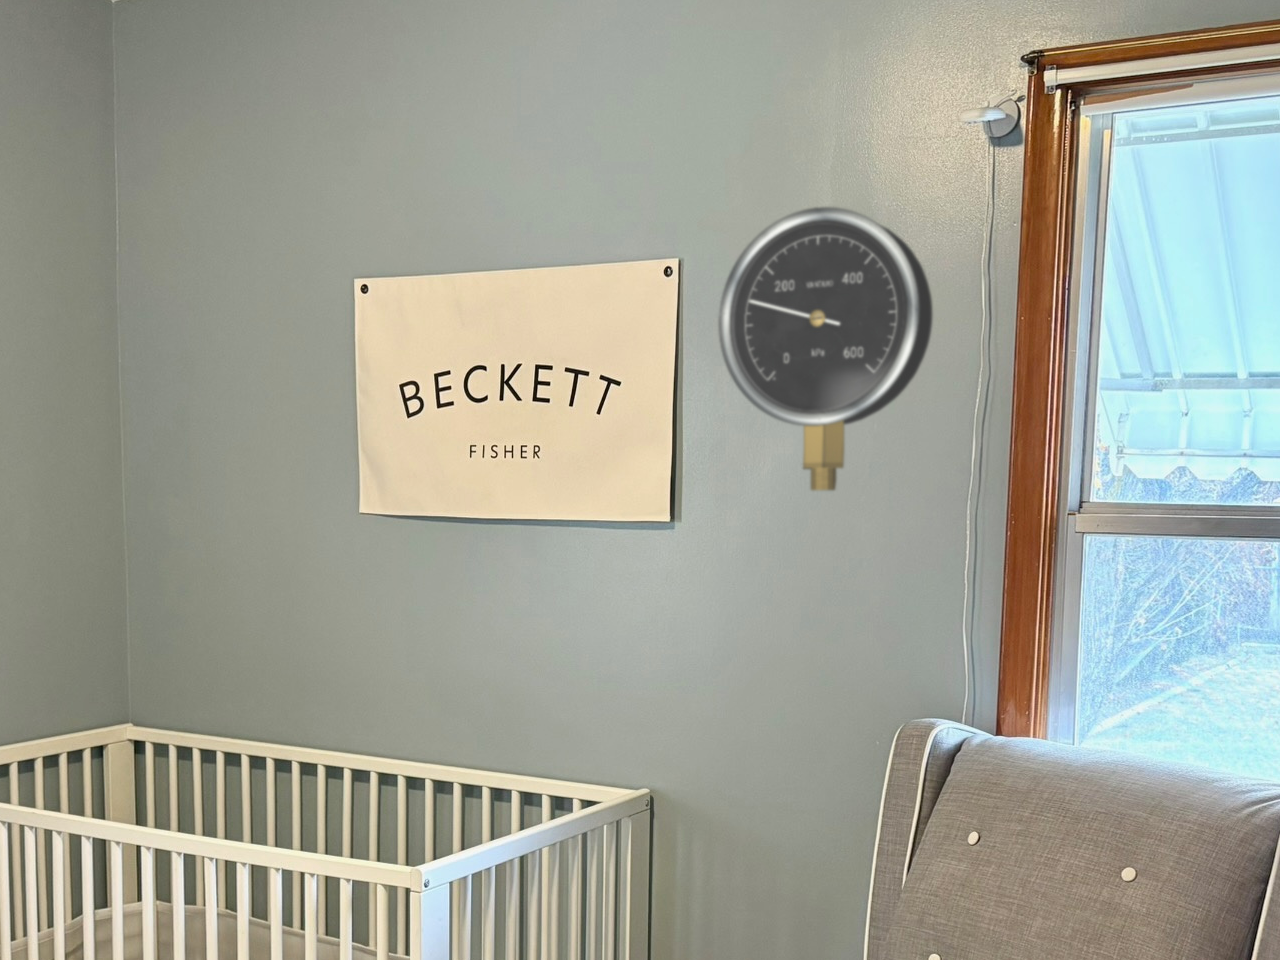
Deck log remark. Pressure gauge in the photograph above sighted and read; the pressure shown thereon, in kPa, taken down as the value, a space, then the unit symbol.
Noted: 140 kPa
